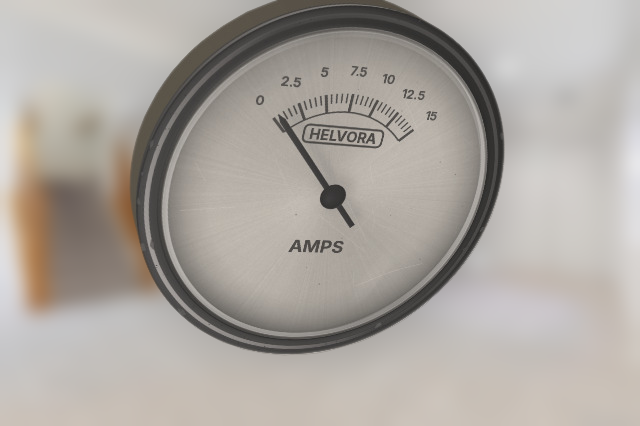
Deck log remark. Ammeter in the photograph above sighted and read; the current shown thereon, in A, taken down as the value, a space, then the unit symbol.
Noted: 0.5 A
